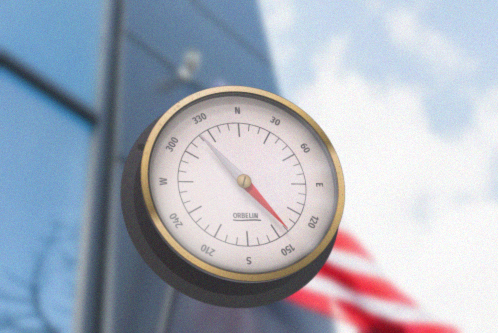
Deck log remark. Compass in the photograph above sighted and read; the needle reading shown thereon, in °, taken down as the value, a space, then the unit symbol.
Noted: 140 °
